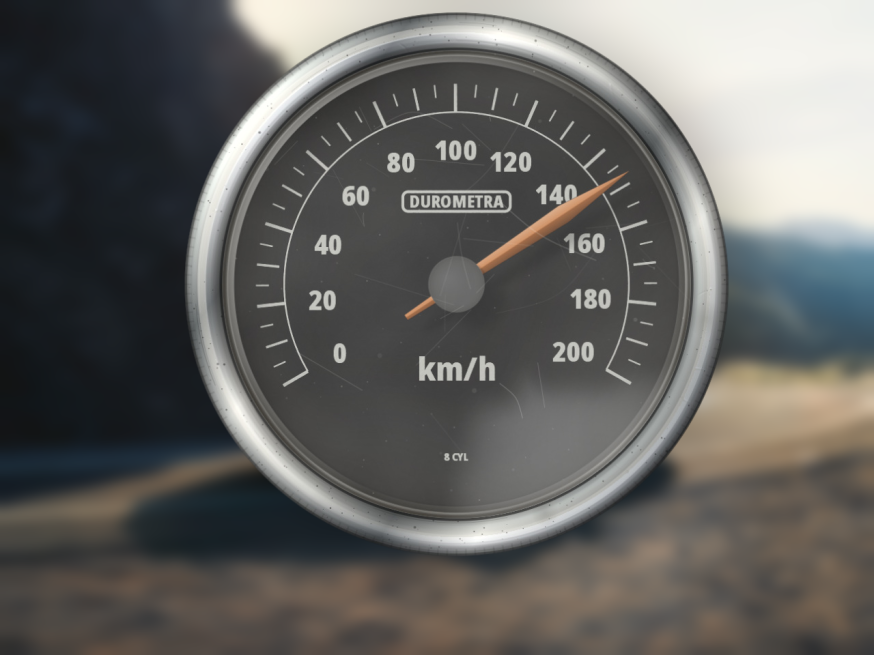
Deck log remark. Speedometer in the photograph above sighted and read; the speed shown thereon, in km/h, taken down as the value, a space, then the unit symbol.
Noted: 147.5 km/h
